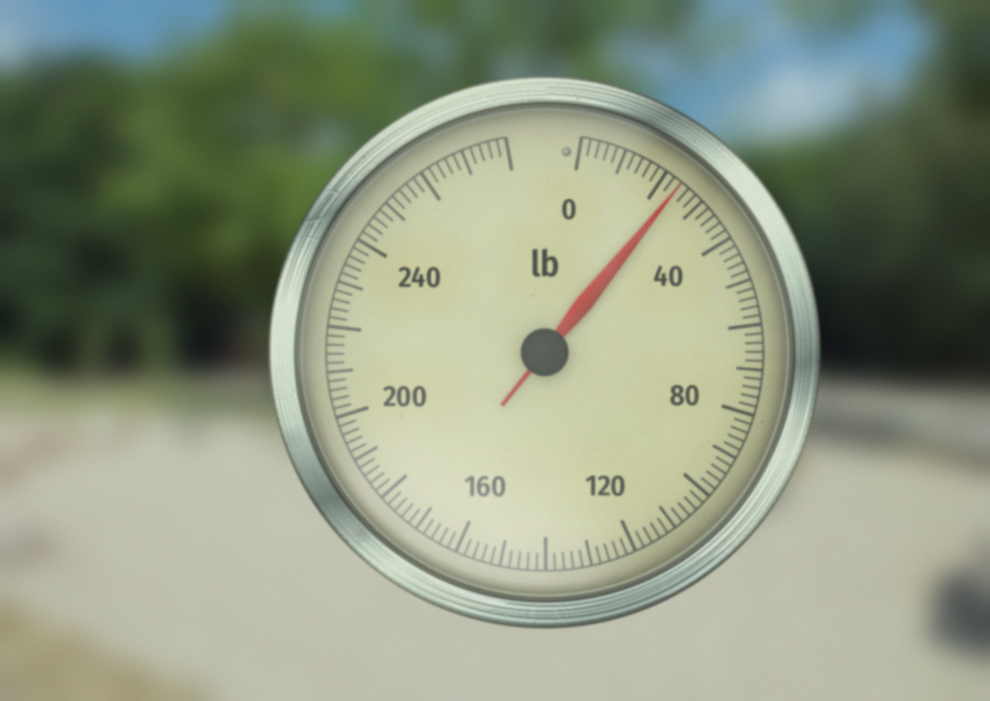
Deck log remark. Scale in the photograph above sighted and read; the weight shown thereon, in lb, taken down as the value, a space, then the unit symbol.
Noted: 24 lb
